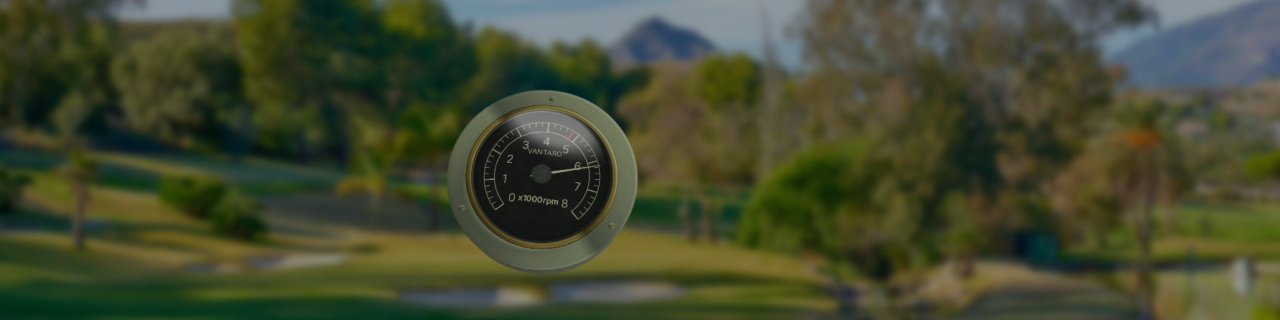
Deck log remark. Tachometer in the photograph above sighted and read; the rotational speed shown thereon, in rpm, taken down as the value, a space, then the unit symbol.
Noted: 6200 rpm
